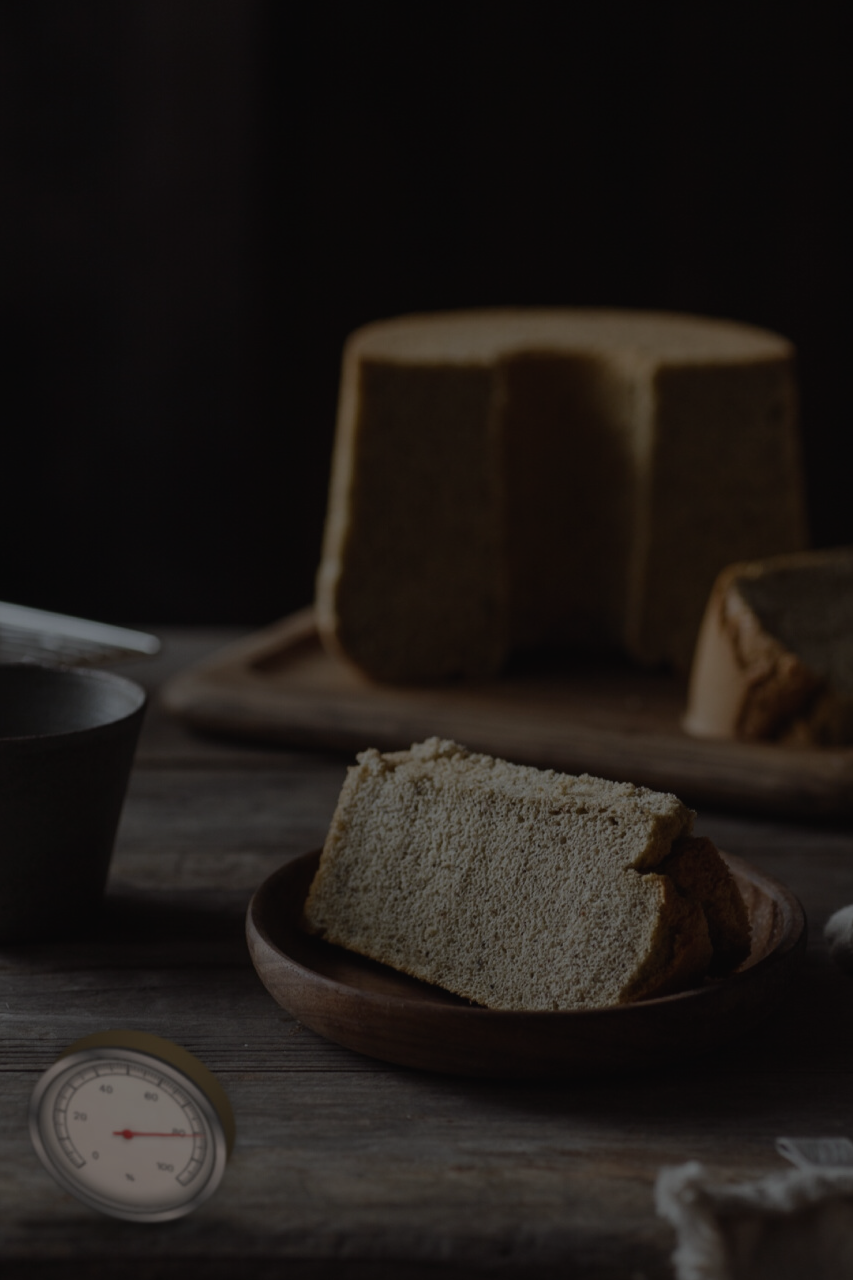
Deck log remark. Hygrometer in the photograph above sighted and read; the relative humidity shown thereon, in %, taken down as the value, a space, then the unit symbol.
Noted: 80 %
